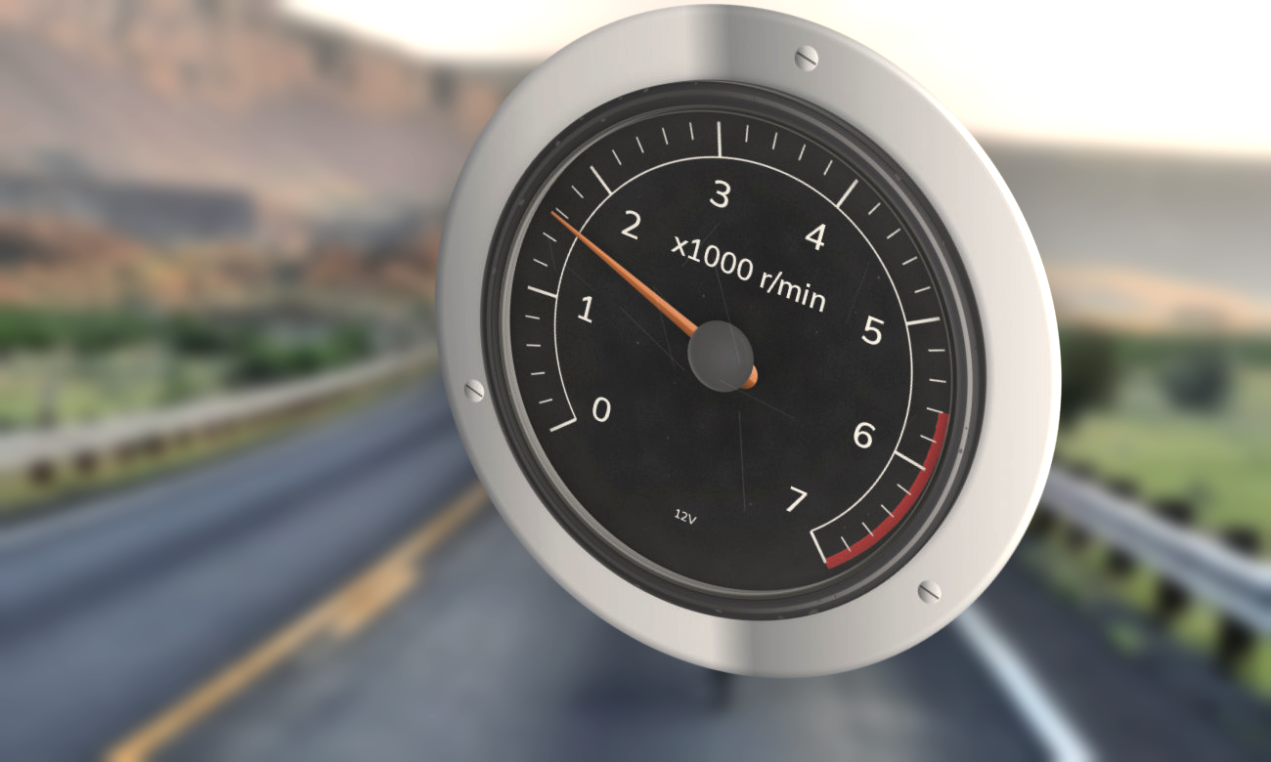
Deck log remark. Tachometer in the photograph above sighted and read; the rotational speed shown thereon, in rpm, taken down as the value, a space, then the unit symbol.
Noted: 1600 rpm
